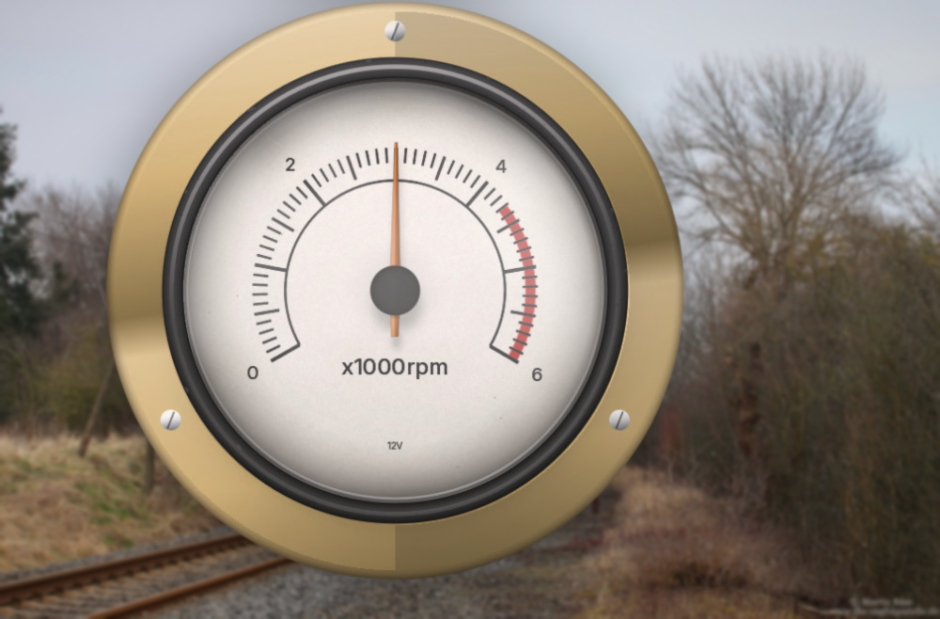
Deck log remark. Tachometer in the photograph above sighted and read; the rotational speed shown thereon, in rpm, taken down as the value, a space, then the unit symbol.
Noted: 3000 rpm
